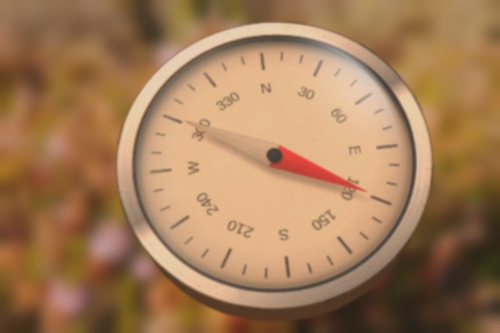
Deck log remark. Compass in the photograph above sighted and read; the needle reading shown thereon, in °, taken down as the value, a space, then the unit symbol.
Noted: 120 °
